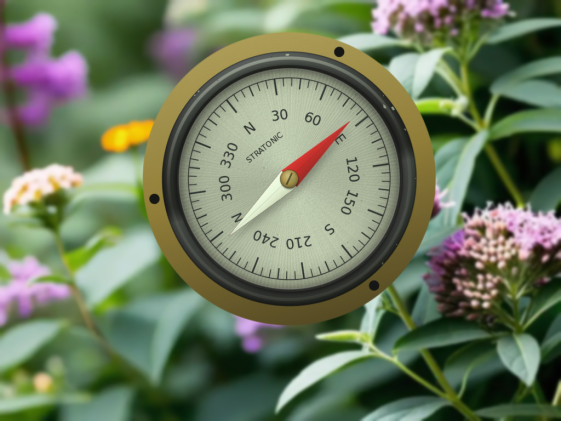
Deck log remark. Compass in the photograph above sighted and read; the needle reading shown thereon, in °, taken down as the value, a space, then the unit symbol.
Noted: 85 °
